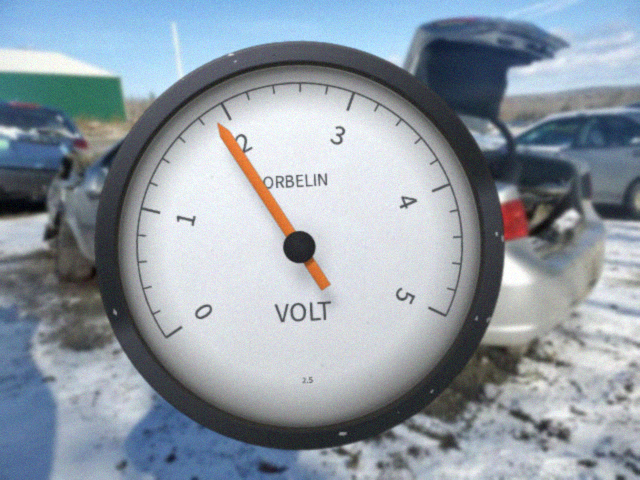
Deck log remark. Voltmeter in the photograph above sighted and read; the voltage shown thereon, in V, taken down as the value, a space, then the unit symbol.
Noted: 1.9 V
